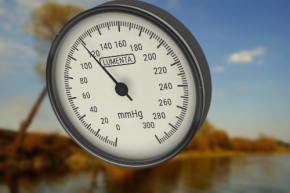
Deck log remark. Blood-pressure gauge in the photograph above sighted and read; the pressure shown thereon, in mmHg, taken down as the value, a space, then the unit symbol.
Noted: 120 mmHg
